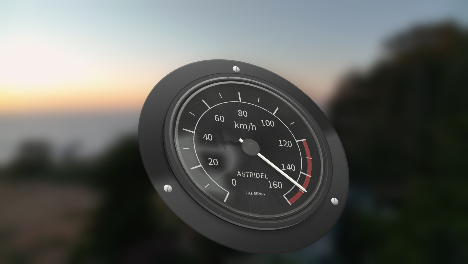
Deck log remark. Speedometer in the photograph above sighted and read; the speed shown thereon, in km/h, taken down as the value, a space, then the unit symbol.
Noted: 150 km/h
